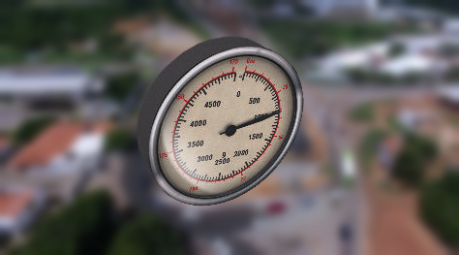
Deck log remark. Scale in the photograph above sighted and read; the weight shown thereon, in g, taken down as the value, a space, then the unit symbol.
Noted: 1000 g
